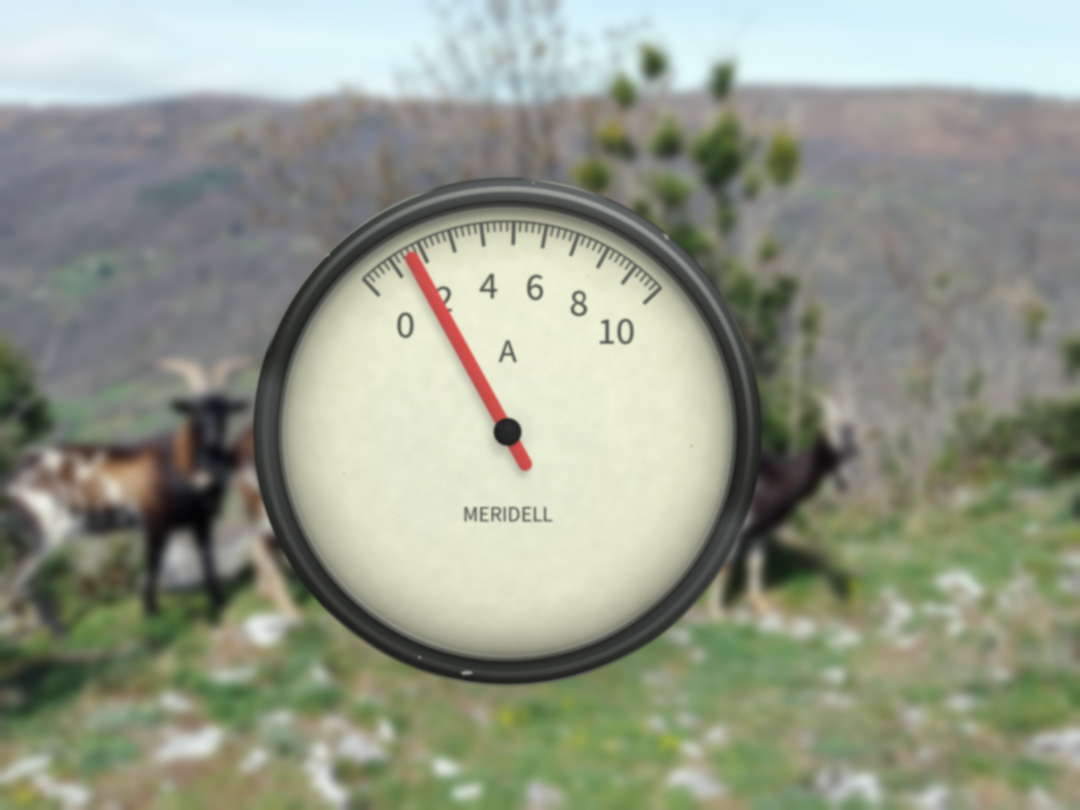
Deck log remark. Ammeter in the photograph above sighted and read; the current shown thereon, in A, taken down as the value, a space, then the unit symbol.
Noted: 1.6 A
